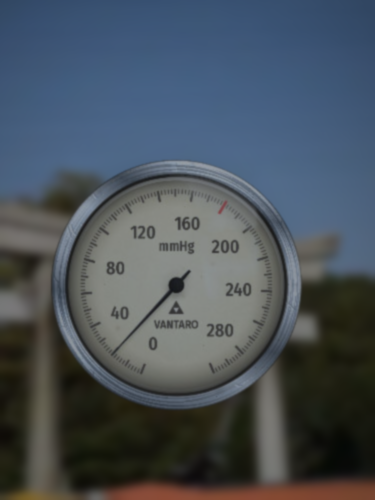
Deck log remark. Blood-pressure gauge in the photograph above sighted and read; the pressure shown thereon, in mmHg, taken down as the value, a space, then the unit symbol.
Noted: 20 mmHg
